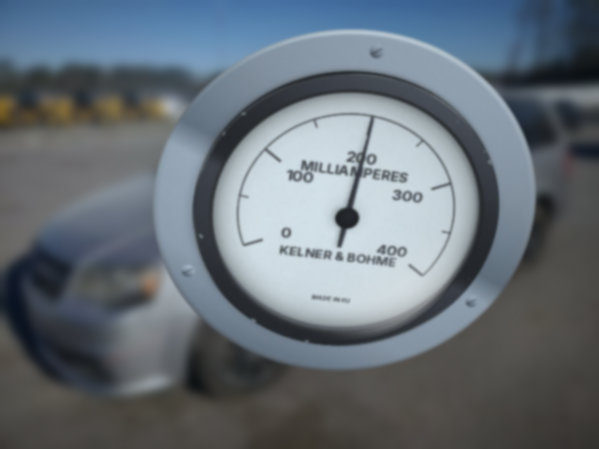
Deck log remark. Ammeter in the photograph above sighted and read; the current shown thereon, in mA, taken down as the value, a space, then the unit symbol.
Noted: 200 mA
